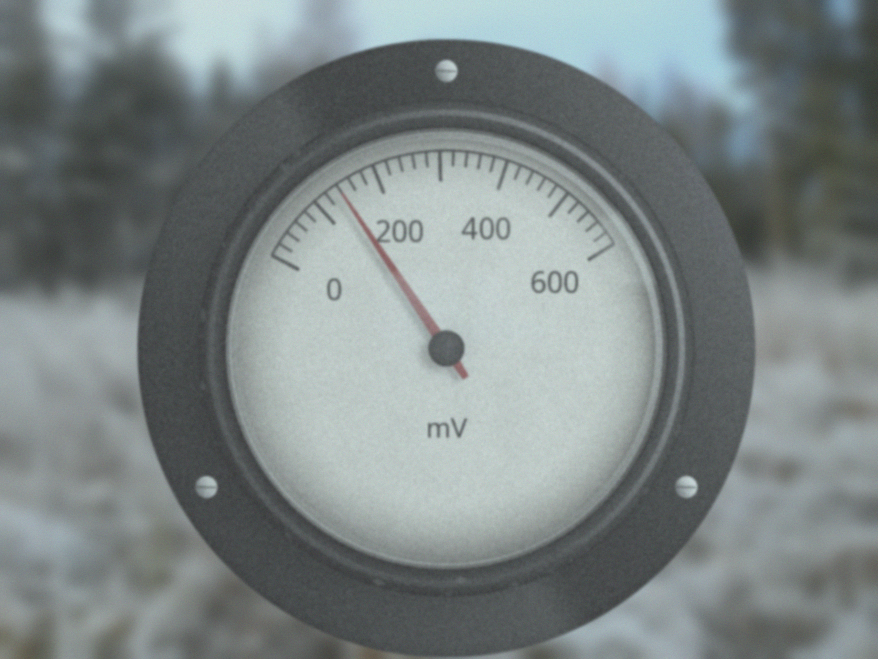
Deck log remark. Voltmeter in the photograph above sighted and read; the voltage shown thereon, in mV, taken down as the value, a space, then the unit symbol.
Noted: 140 mV
